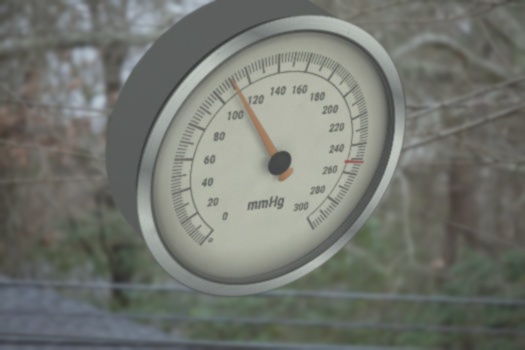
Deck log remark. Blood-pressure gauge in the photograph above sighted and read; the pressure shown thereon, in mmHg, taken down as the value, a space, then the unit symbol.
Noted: 110 mmHg
